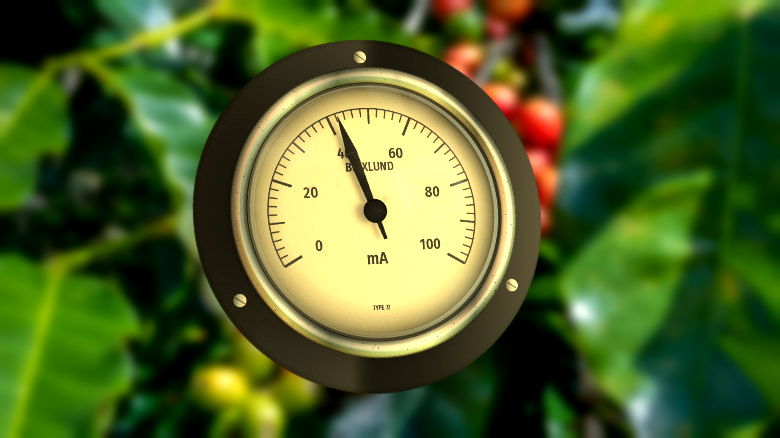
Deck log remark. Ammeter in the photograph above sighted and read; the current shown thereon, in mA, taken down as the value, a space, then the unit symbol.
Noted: 42 mA
